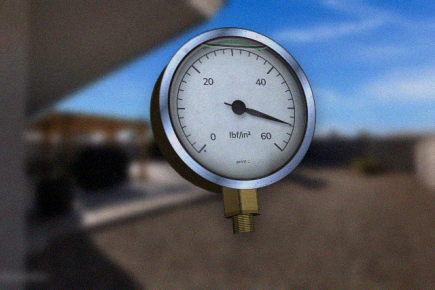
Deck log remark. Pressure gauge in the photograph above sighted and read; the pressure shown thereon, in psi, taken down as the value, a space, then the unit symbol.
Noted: 54 psi
